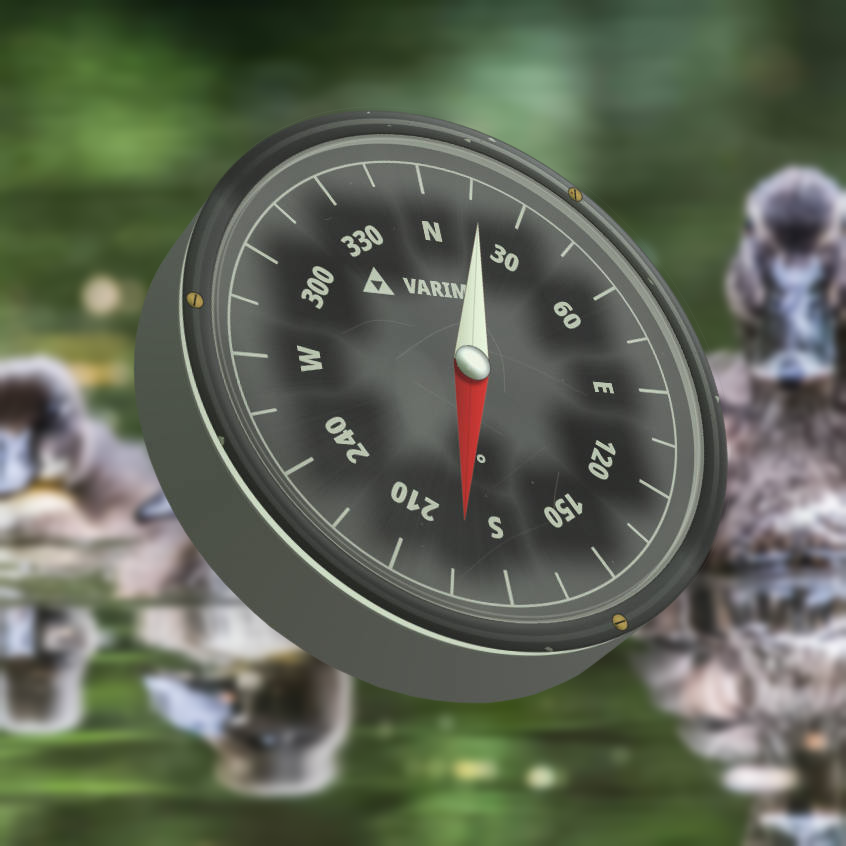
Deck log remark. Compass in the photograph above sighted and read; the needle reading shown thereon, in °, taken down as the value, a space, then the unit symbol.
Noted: 195 °
